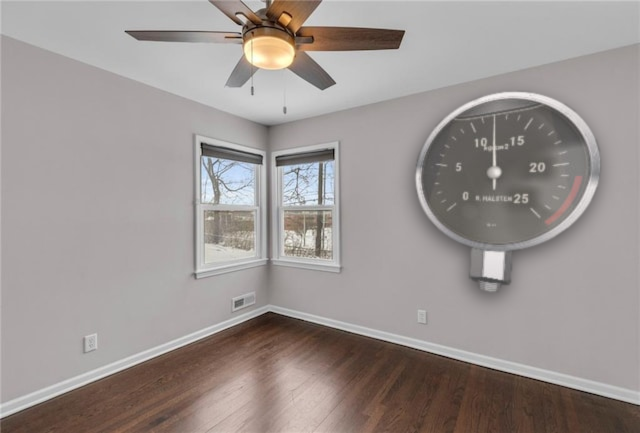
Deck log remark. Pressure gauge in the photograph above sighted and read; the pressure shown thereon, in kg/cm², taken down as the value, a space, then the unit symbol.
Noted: 12 kg/cm²
